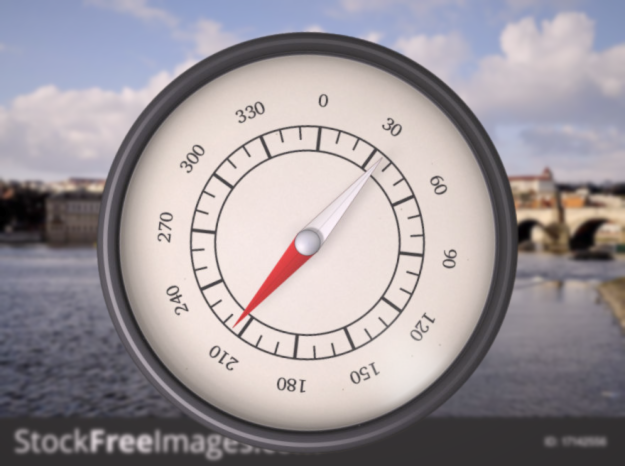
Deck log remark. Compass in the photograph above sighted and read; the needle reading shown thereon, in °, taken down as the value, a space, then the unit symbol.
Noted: 215 °
